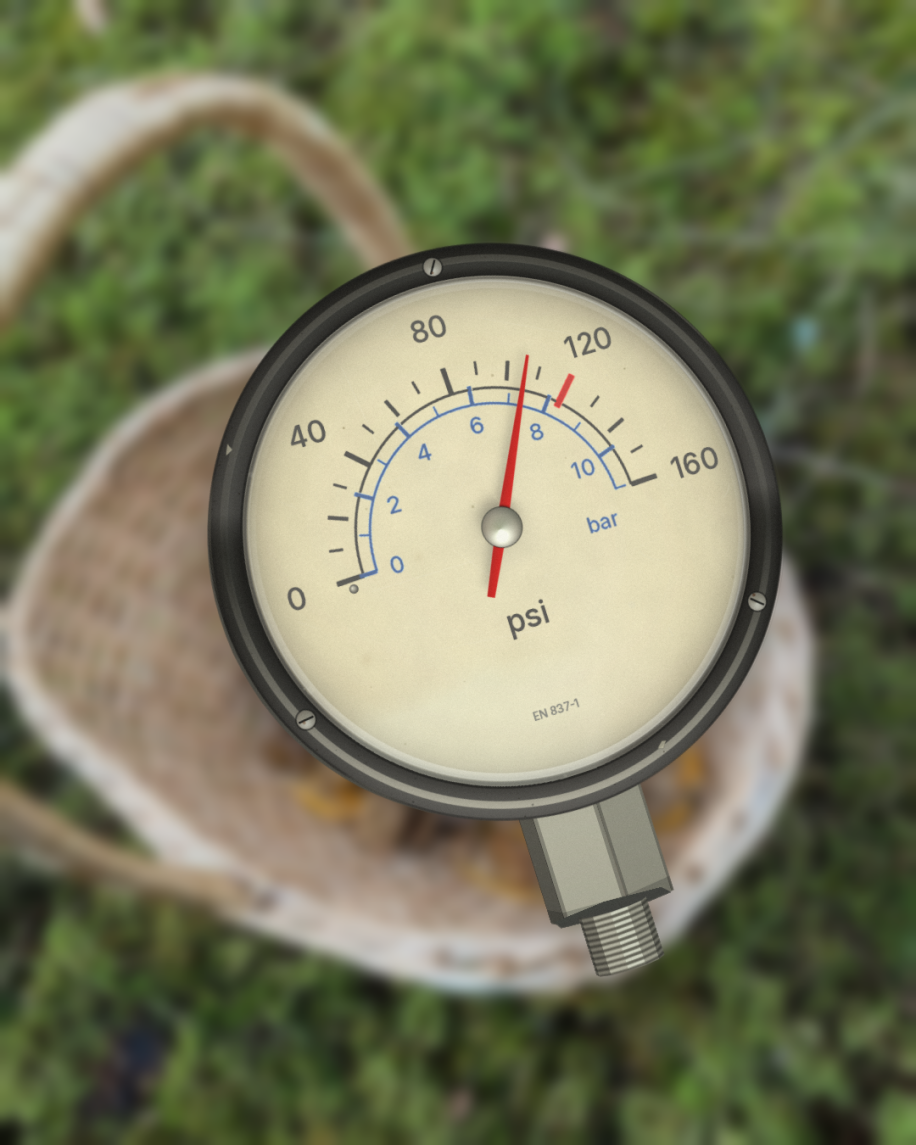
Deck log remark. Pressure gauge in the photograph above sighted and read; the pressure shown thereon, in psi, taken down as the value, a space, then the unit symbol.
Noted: 105 psi
